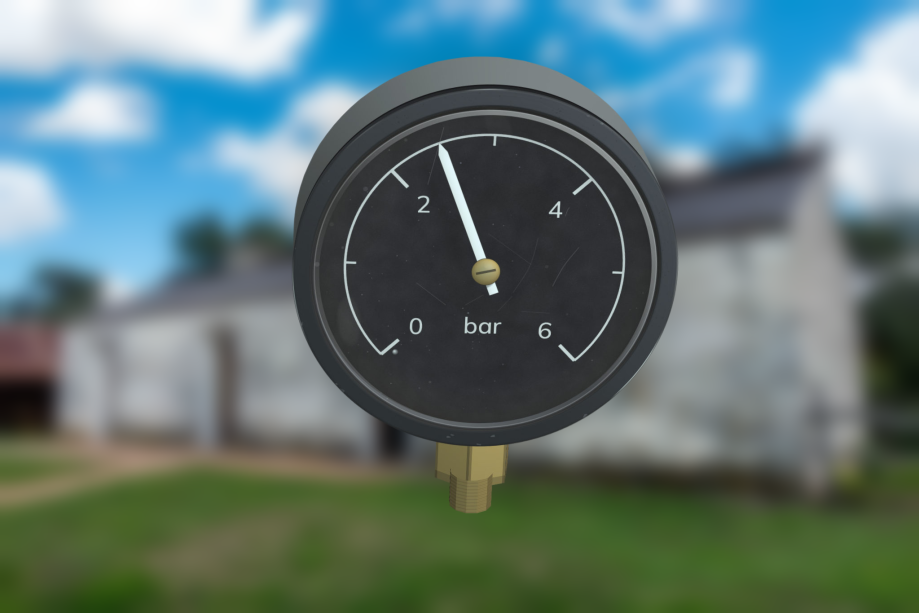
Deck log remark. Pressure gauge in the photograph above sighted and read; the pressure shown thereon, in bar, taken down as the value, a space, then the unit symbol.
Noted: 2.5 bar
